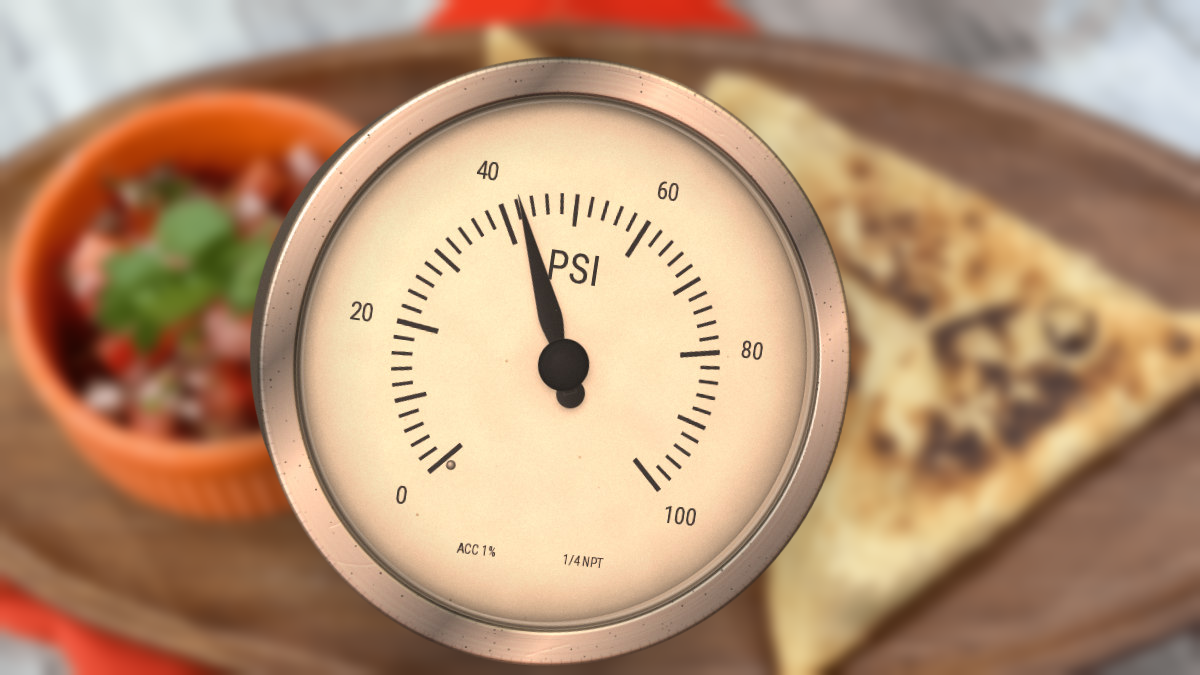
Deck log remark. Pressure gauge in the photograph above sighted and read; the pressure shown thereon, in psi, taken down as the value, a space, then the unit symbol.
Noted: 42 psi
